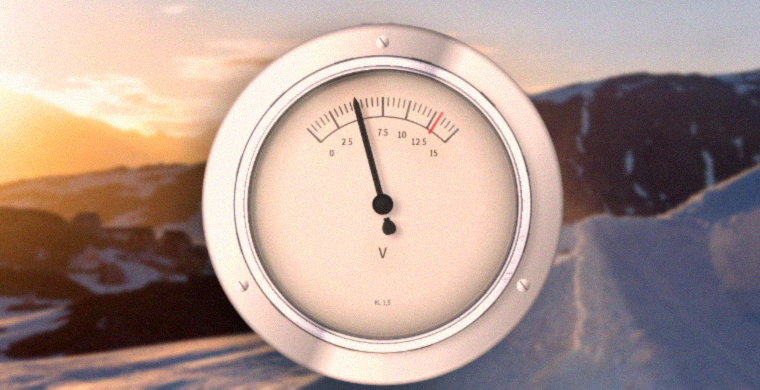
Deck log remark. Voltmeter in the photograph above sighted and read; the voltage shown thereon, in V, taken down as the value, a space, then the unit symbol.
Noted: 5 V
